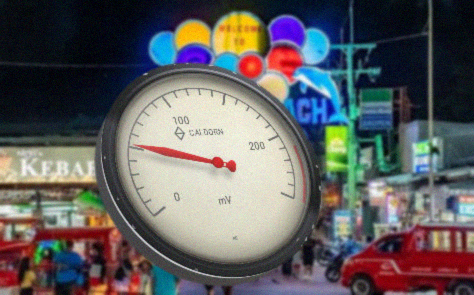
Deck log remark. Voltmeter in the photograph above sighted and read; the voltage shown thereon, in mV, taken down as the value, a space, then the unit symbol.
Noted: 50 mV
